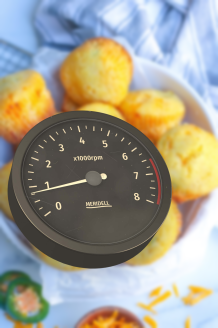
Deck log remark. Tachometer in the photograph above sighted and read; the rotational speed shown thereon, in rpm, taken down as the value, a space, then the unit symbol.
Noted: 750 rpm
